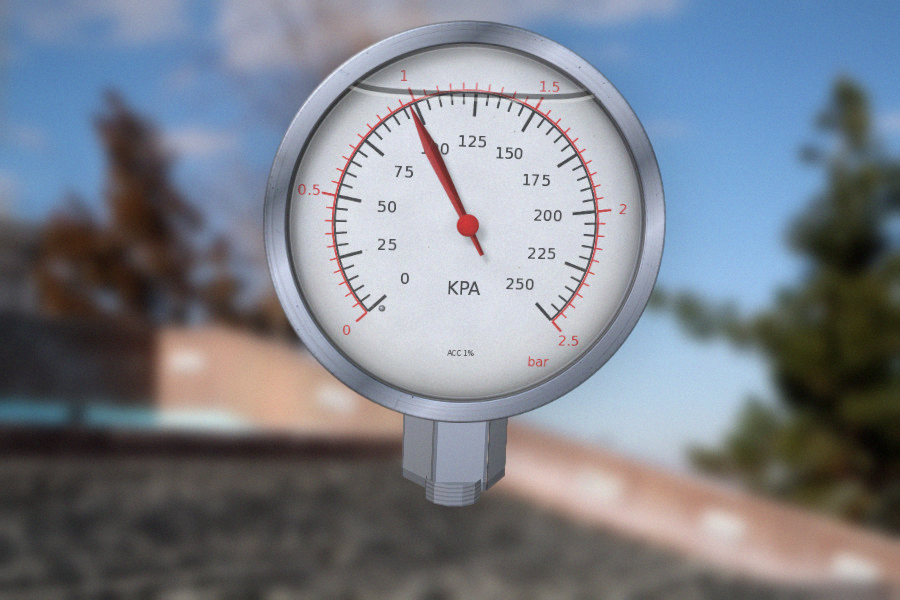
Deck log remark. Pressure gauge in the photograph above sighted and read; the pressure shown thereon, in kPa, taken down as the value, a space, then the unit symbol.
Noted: 97.5 kPa
